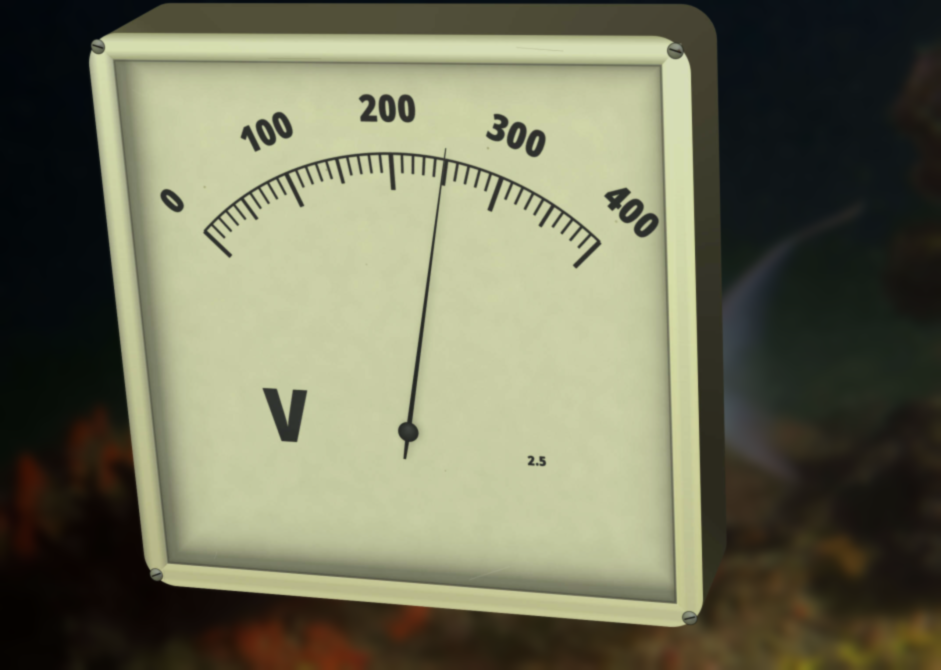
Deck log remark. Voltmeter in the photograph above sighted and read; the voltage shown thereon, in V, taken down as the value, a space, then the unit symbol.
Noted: 250 V
